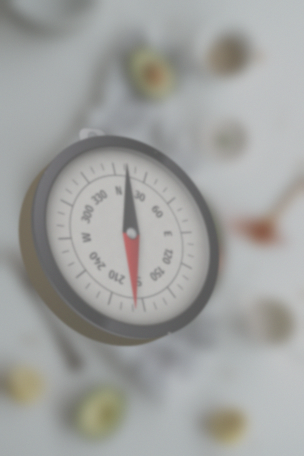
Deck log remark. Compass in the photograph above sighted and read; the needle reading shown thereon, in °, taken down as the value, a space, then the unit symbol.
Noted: 190 °
